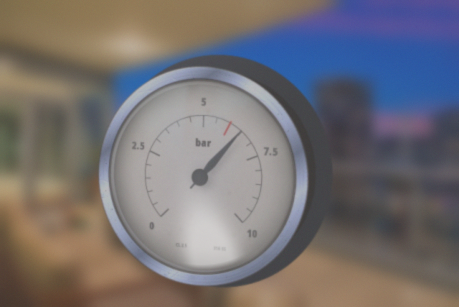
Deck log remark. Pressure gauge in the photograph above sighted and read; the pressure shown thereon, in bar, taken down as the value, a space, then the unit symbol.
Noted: 6.5 bar
